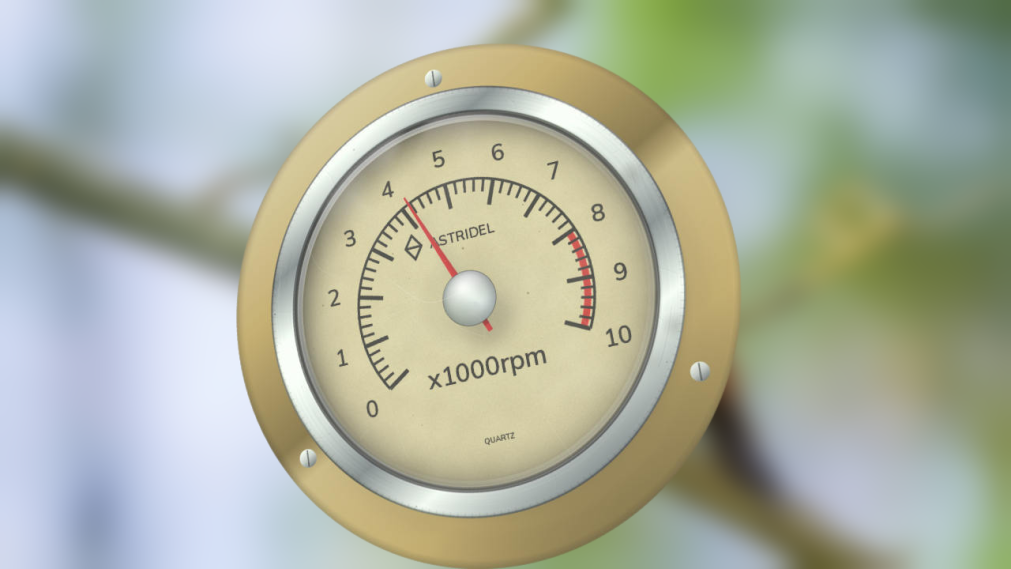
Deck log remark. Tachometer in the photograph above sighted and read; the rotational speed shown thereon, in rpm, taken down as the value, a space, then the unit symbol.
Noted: 4200 rpm
